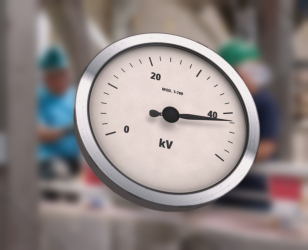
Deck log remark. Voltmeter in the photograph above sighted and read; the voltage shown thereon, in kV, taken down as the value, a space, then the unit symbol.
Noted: 42 kV
